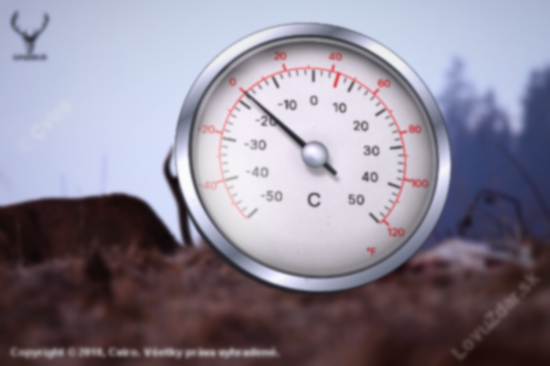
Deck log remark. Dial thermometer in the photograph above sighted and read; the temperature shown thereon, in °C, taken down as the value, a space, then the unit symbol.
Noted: -18 °C
